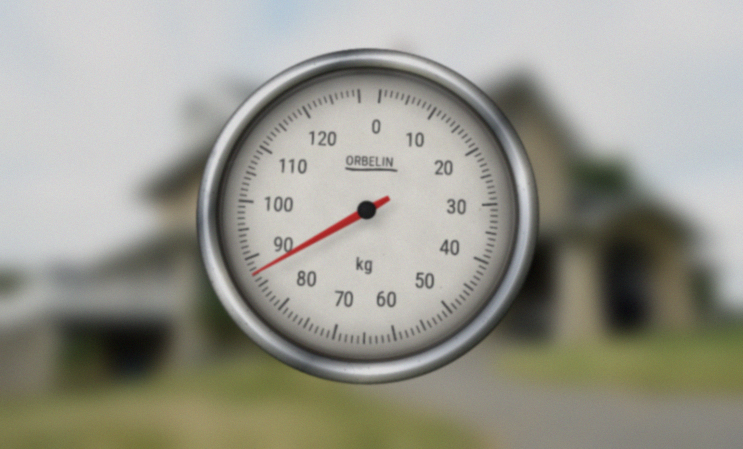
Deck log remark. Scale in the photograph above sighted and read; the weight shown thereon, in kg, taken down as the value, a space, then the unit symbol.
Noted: 87 kg
